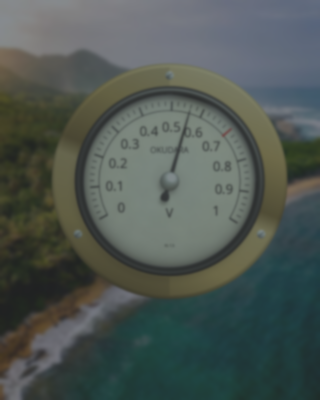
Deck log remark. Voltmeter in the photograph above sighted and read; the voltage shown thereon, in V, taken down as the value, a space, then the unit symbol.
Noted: 0.56 V
